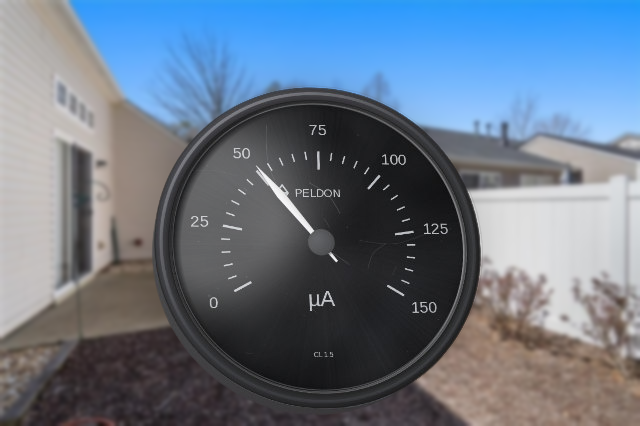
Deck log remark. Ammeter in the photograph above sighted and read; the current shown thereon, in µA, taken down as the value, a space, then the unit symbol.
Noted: 50 µA
